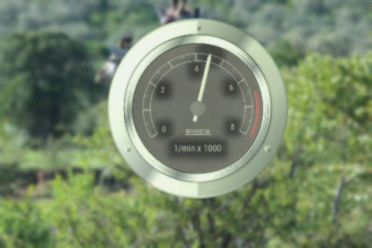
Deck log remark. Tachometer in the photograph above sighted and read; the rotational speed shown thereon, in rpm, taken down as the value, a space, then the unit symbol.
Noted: 4500 rpm
